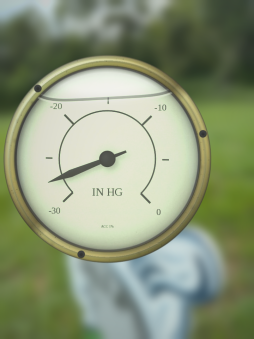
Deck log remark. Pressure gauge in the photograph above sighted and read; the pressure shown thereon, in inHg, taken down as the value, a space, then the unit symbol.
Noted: -27.5 inHg
